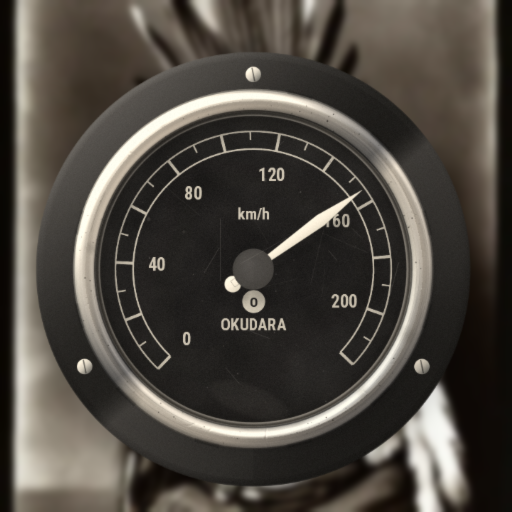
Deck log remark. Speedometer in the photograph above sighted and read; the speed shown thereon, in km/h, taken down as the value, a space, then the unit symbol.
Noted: 155 km/h
